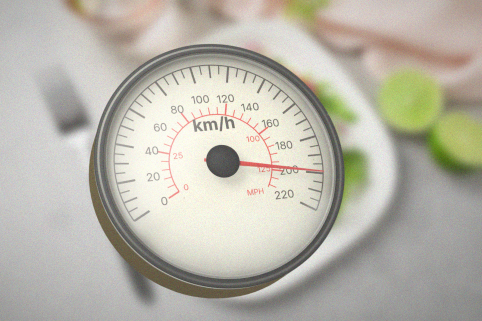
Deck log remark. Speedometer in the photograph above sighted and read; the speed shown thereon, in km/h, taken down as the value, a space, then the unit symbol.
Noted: 200 km/h
